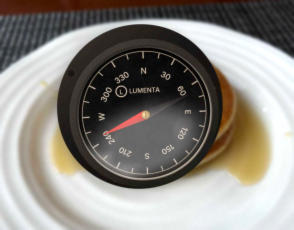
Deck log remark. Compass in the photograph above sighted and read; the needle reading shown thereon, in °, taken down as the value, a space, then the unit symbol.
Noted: 247.5 °
